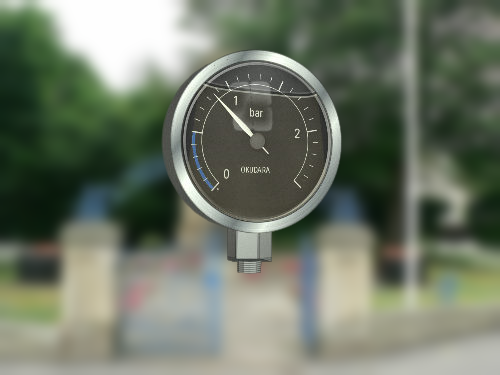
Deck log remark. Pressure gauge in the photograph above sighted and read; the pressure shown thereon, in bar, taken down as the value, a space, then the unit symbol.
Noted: 0.85 bar
